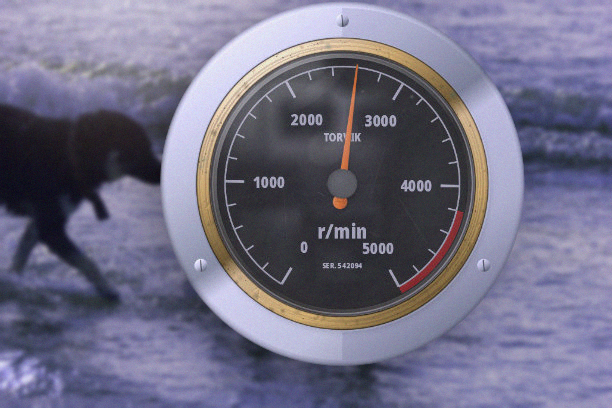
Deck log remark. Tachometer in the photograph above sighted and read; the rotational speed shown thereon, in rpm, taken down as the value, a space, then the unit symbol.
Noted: 2600 rpm
